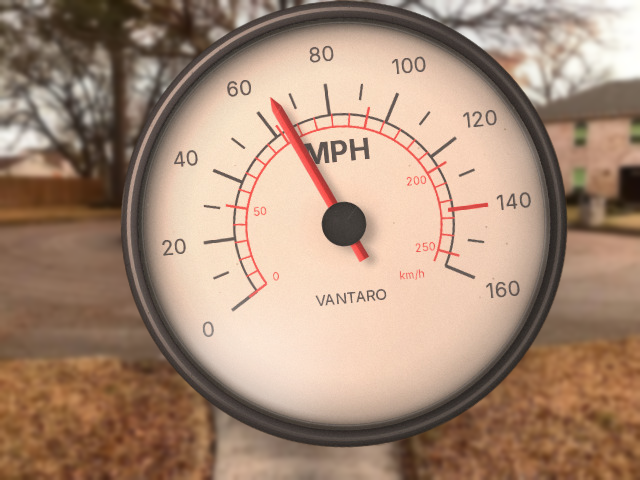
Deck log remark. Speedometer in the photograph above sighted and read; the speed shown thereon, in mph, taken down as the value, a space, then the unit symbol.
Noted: 65 mph
